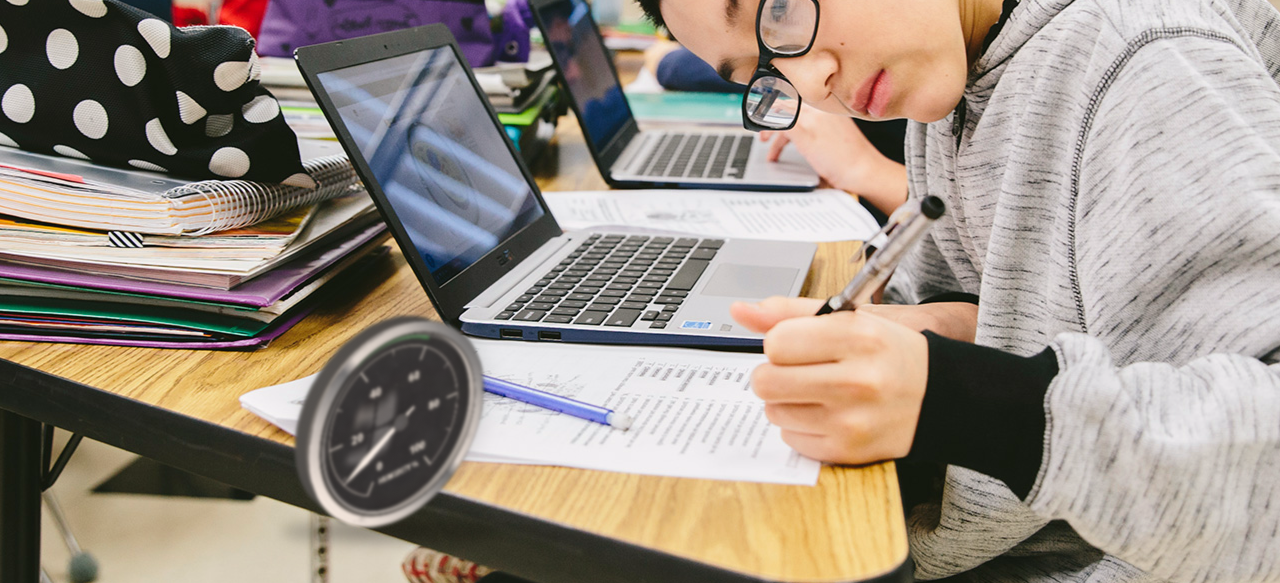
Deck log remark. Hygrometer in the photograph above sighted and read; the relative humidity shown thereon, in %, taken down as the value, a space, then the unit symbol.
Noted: 10 %
